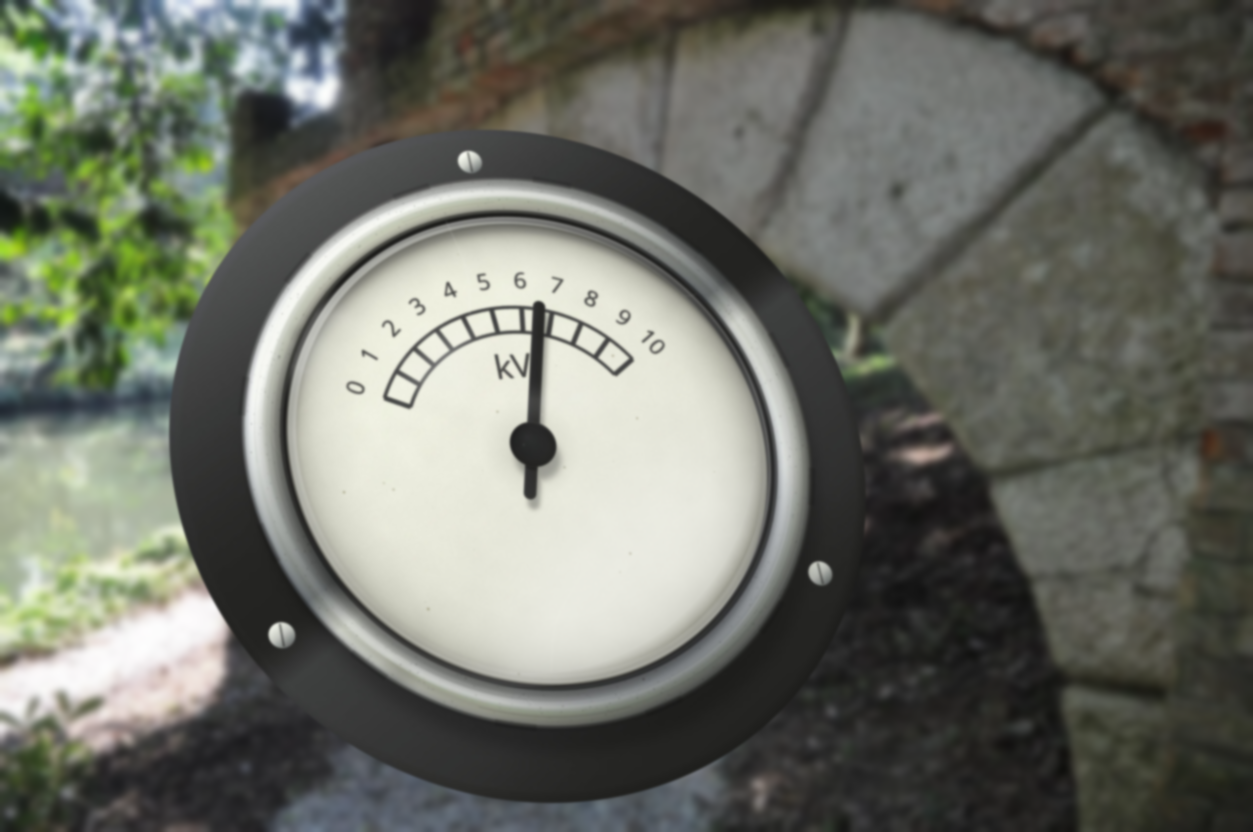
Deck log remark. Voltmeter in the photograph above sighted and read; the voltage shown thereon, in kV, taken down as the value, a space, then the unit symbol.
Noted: 6.5 kV
